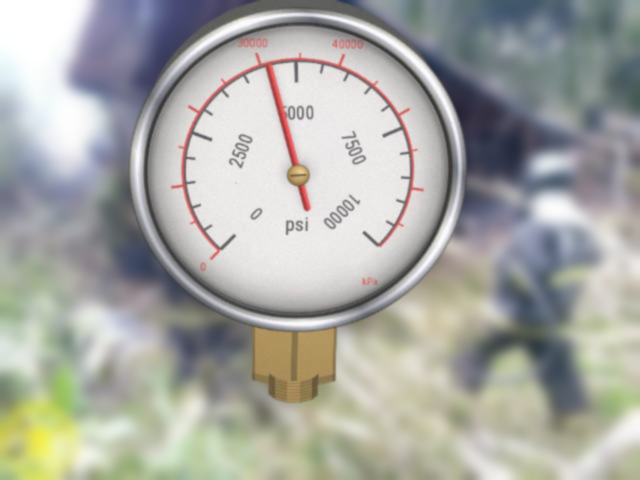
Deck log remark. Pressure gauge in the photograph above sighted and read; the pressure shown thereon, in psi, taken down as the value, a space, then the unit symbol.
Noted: 4500 psi
